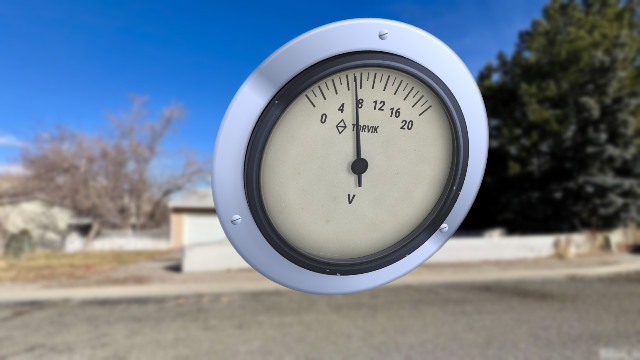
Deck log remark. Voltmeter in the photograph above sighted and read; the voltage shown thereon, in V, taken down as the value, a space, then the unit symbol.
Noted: 7 V
